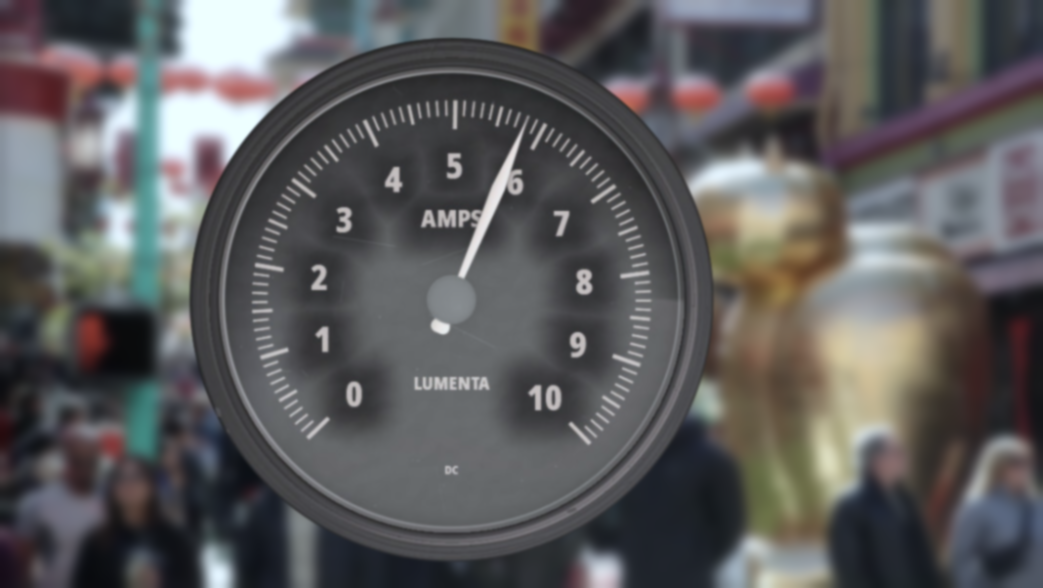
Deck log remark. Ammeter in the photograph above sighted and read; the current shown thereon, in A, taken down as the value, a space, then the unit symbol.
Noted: 5.8 A
